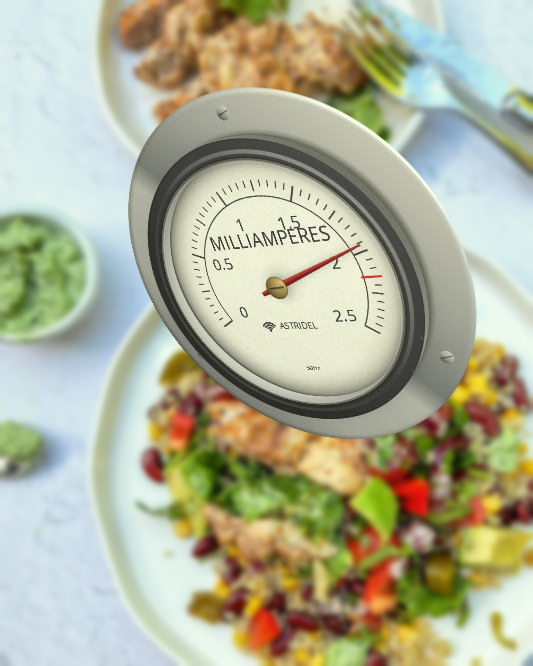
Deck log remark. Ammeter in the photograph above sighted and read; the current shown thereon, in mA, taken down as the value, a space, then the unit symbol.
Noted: 1.95 mA
